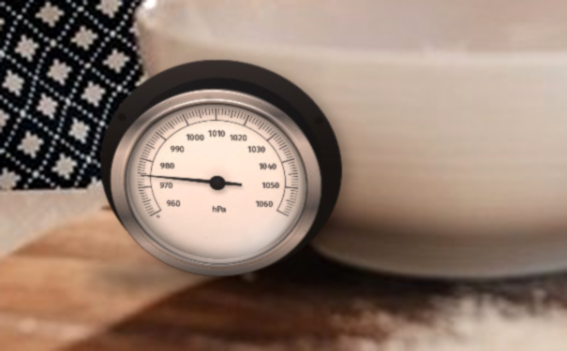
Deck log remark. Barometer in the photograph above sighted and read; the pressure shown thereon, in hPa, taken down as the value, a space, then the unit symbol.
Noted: 975 hPa
